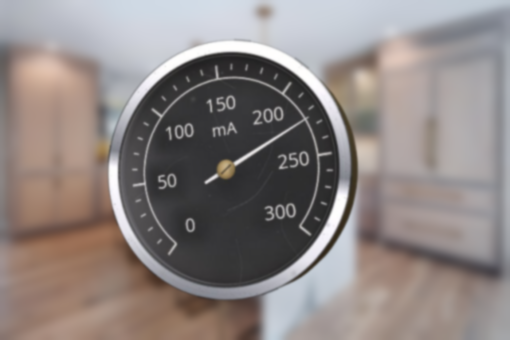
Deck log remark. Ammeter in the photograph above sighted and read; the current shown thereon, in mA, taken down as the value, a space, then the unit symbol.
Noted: 225 mA
